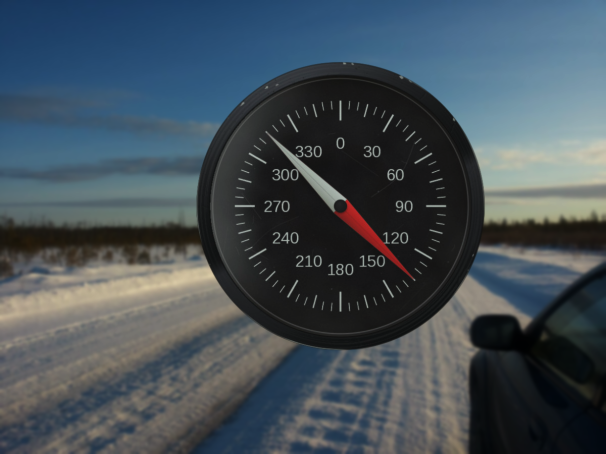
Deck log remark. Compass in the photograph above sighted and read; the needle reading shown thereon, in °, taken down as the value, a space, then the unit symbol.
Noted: 135 °
